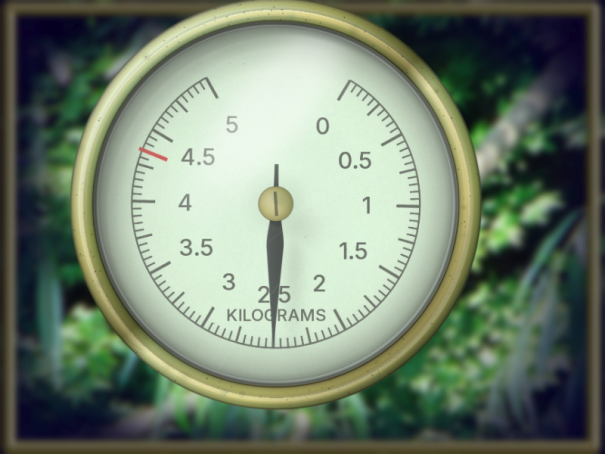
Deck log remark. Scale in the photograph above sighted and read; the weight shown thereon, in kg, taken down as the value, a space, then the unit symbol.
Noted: 2.5 kg
